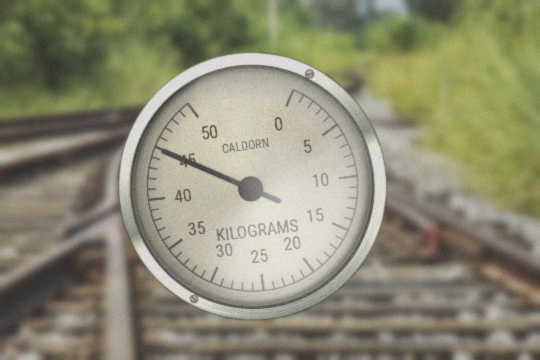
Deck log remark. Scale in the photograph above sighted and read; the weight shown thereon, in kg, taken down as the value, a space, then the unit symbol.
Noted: 45 kg
